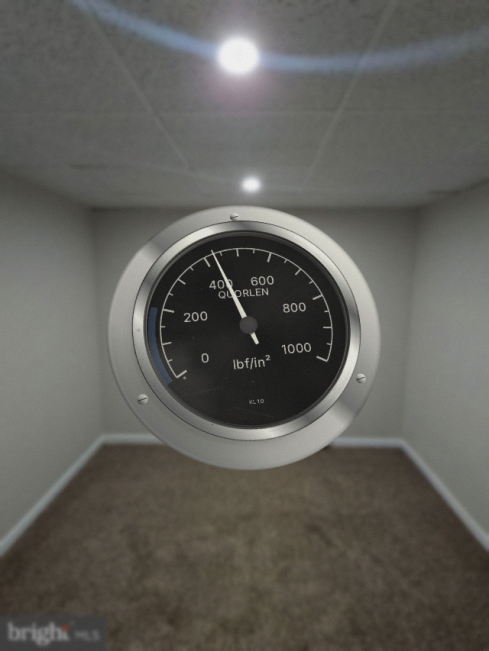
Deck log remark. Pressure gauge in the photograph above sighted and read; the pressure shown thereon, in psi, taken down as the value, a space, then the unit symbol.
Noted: 425 psi
